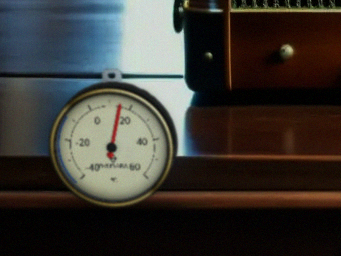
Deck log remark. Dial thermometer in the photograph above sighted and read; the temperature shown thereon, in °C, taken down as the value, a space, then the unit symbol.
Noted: 15 °C
